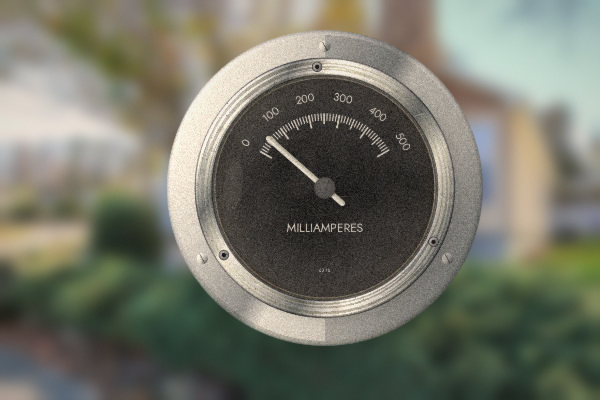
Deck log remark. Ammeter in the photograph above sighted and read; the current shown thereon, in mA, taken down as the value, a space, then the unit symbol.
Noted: 50 mA
